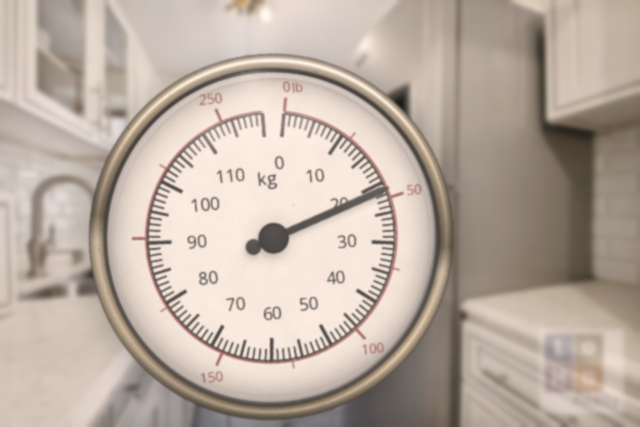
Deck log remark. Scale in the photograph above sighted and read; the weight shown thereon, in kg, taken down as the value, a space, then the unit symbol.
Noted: 21 kg
